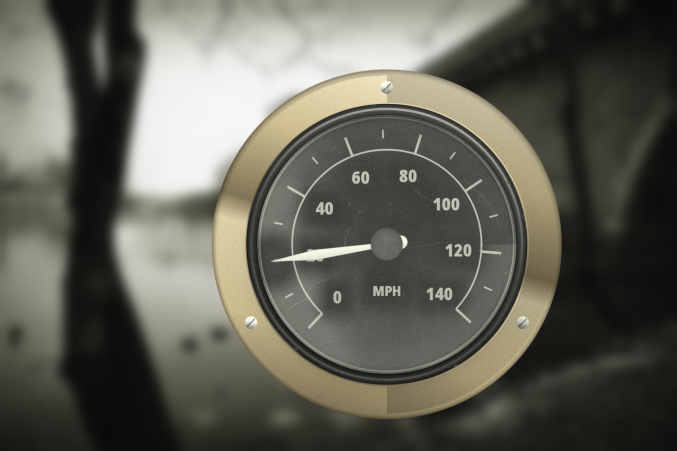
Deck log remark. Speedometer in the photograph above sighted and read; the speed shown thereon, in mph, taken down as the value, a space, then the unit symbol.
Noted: 20 mph
